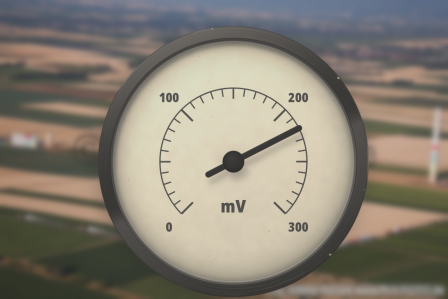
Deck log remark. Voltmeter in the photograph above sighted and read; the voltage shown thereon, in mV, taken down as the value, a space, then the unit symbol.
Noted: 220 mV
